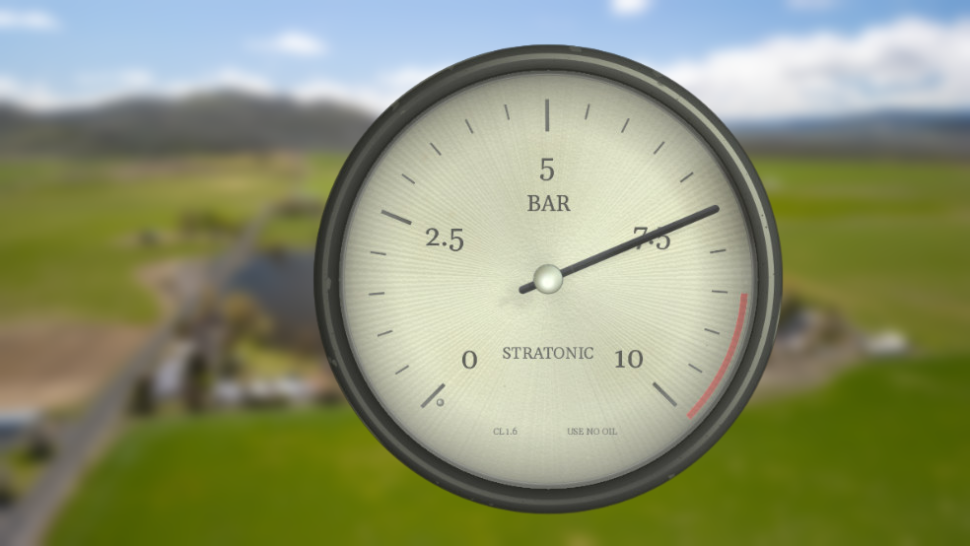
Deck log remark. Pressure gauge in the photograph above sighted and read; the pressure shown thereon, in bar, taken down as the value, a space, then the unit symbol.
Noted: 7.5 bar
